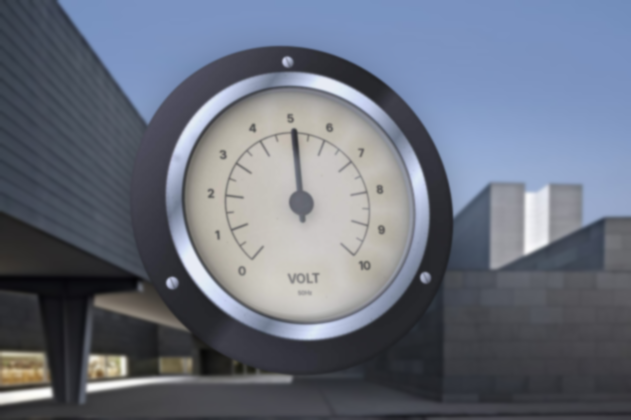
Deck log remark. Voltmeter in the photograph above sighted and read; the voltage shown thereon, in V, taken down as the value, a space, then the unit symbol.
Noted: 5 V
